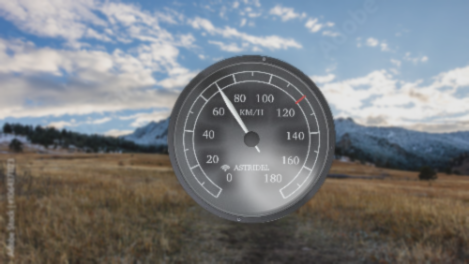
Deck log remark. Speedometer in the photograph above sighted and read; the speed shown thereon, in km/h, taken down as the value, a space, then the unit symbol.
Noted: 70 km/h
